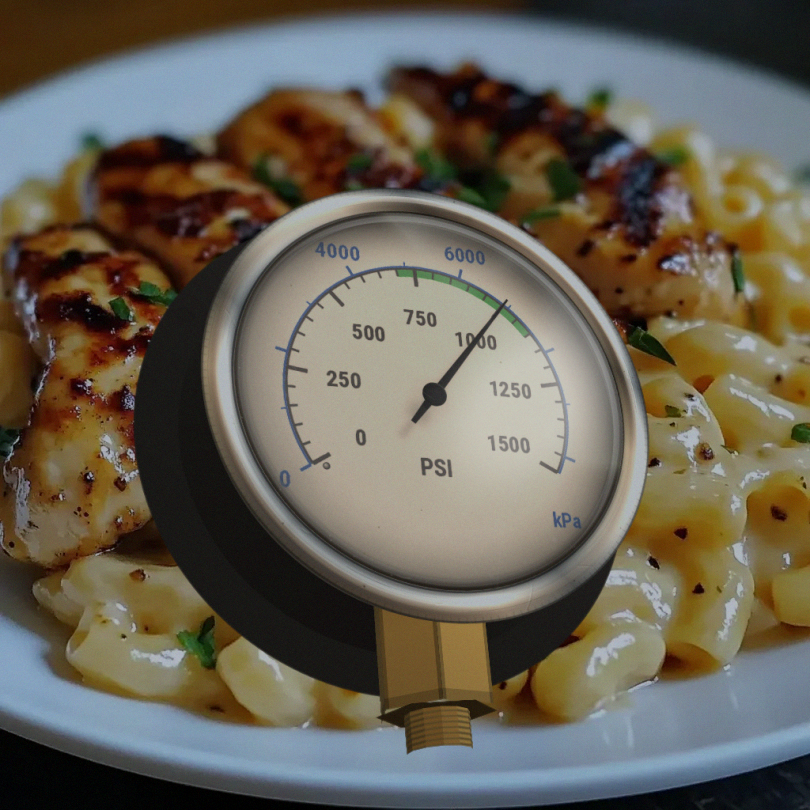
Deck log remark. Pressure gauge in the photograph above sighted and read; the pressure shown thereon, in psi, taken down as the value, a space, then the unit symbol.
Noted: 1000 psi
